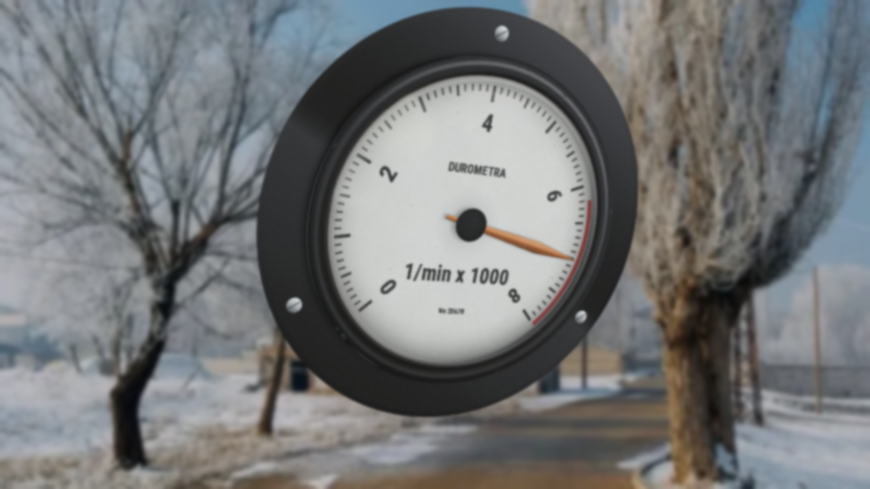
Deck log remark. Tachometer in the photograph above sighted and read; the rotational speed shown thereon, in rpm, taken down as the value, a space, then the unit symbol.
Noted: 7000 rpm
